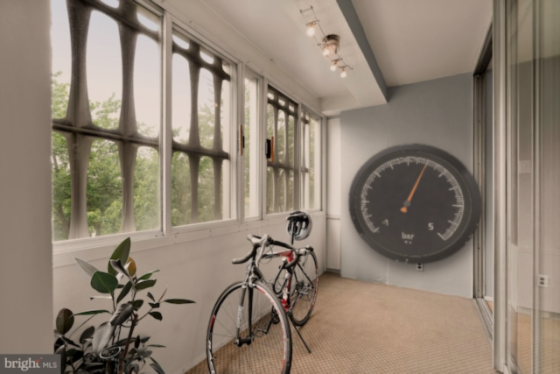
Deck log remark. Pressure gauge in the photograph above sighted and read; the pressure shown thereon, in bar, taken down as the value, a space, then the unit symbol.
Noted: 2.5 bar
